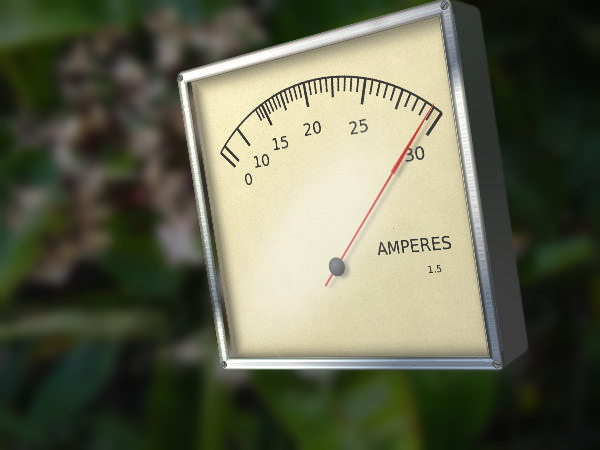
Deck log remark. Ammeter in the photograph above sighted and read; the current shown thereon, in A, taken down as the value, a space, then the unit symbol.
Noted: 29.5 A
